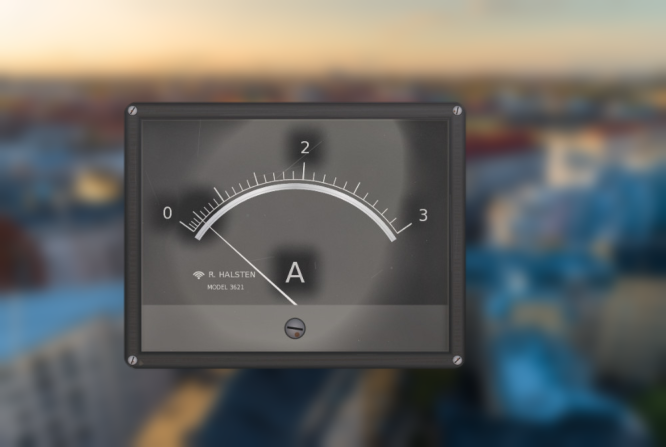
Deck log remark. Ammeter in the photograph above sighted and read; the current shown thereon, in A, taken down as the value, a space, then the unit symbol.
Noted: 0.5 A
